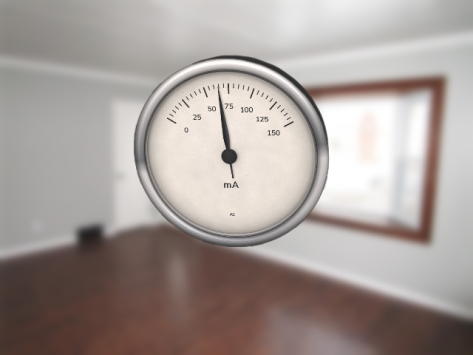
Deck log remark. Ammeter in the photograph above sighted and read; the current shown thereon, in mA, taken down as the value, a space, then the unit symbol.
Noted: 65 mA
